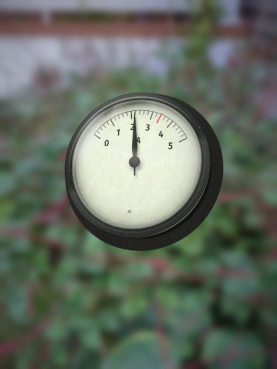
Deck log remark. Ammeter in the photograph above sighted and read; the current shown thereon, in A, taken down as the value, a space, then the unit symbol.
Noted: 2.2 A
